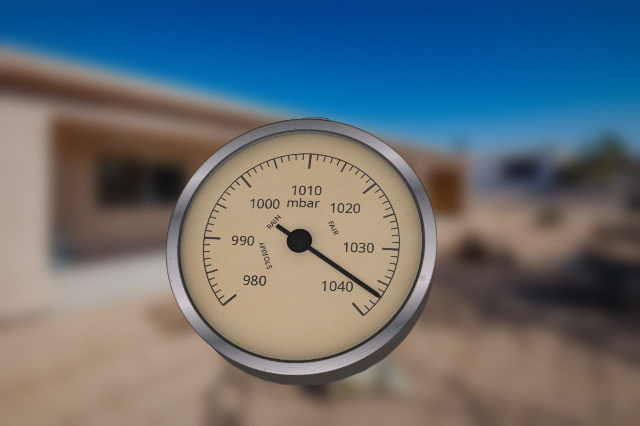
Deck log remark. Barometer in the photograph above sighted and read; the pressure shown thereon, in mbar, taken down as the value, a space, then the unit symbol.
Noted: 1037 mbar
